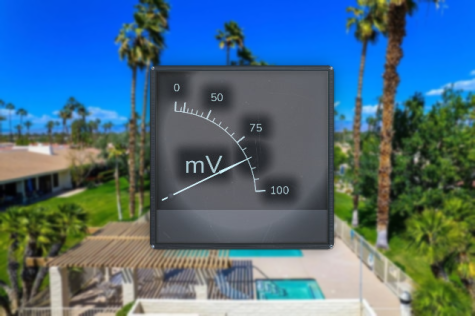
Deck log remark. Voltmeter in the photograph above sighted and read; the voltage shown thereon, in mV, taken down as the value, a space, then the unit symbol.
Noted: 85 mV
